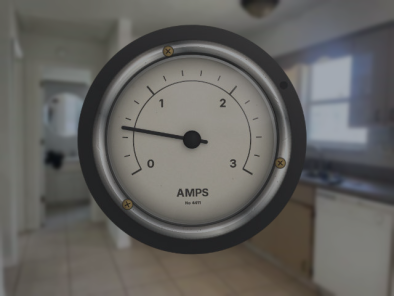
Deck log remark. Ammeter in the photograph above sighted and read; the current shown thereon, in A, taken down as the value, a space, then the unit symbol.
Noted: 0.5 A
